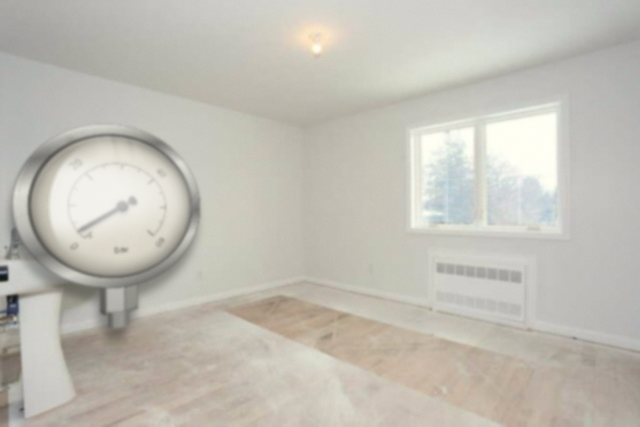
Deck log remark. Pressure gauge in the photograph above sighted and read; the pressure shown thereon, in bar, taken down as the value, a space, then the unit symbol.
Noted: 2.5 bar
